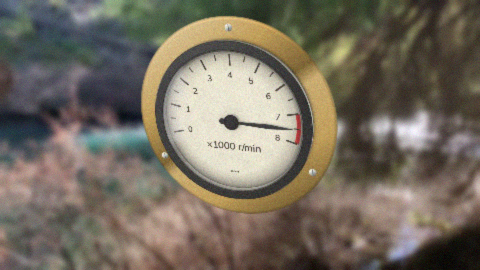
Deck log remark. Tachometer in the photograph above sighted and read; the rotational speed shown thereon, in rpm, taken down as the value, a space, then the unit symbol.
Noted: 7500 rpm
